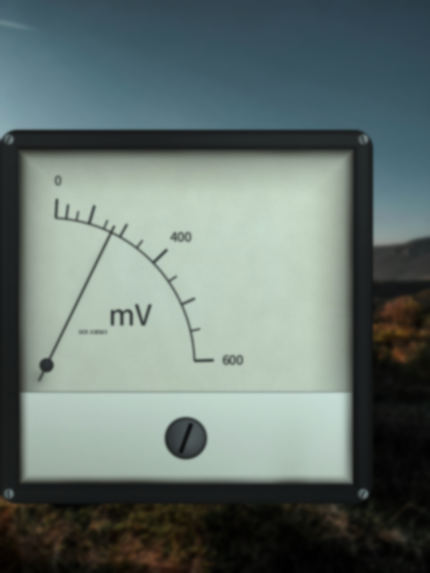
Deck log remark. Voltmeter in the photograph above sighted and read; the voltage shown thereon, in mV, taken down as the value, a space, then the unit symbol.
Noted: 275 mV
